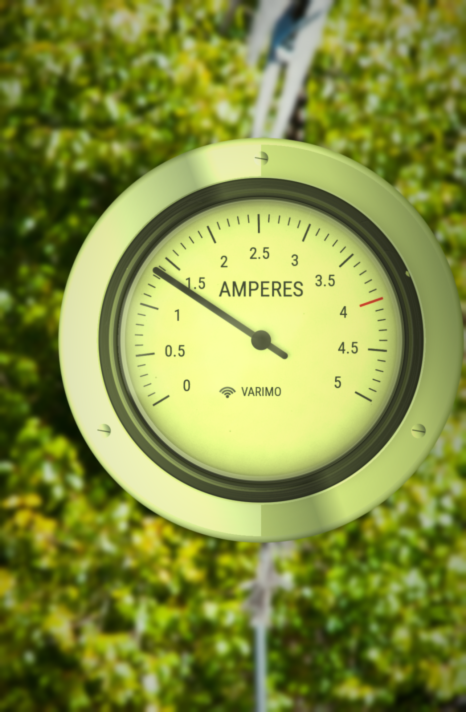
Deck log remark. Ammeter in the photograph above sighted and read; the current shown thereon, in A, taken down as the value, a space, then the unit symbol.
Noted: 1.35 A
